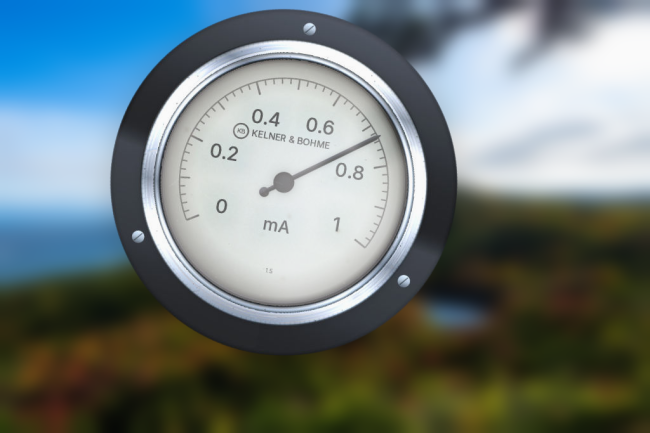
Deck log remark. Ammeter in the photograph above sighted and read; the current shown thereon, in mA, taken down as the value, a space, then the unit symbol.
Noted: 0.73 mA
